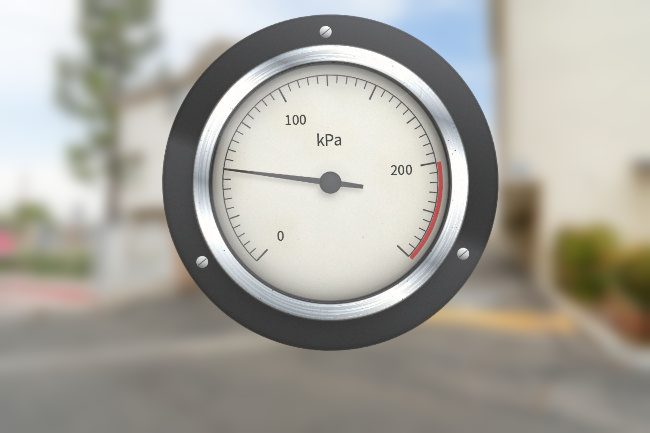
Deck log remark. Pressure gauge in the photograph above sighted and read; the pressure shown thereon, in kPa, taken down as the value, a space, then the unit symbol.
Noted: 50 kPa
